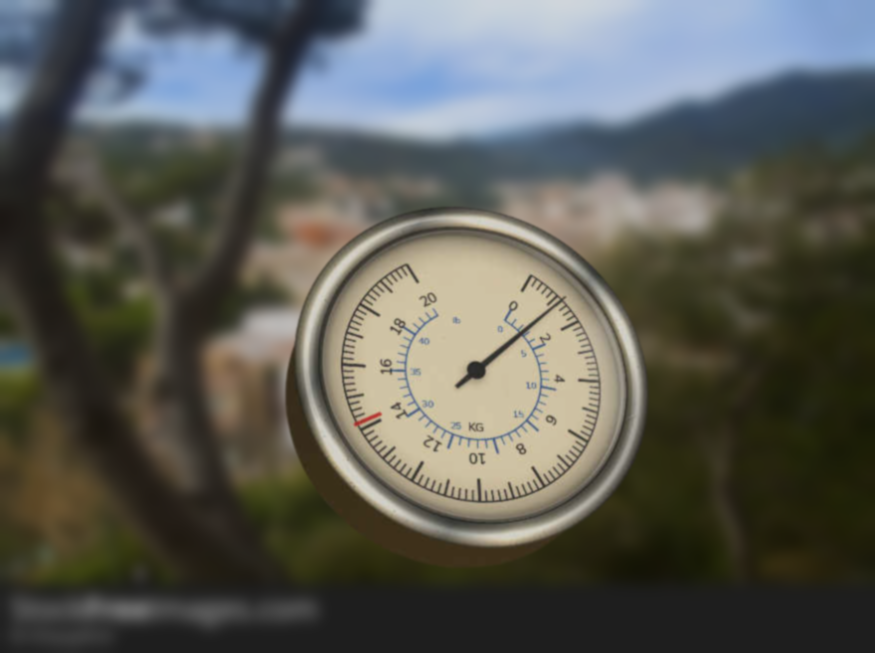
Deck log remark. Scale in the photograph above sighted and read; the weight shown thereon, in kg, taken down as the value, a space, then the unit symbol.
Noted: 1.2 kg
